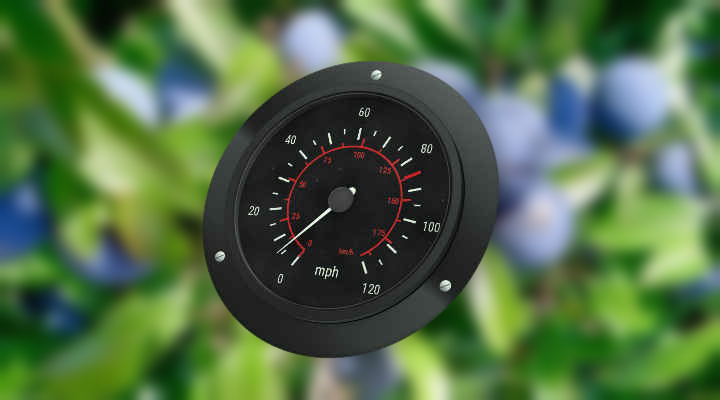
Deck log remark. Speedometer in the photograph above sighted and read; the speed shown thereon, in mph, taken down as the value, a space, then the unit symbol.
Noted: 5 mph
